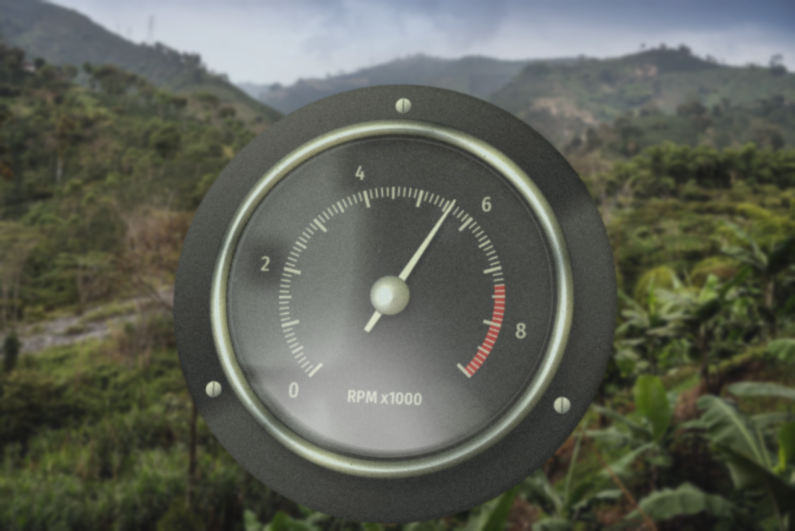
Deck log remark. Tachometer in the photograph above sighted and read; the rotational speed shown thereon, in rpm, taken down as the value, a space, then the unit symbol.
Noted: 5600 rpm
